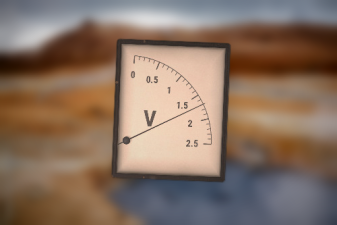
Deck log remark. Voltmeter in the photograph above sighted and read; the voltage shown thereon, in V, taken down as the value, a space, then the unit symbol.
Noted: 1.7 V
